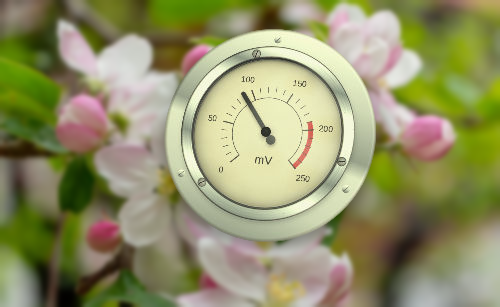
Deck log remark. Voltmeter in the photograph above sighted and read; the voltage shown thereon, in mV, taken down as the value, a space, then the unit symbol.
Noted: 90 mV
